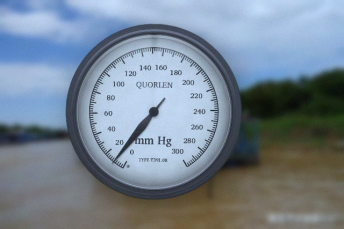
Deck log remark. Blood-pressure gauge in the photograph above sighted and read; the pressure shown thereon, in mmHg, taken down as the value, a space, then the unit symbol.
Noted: 10 mmHg
